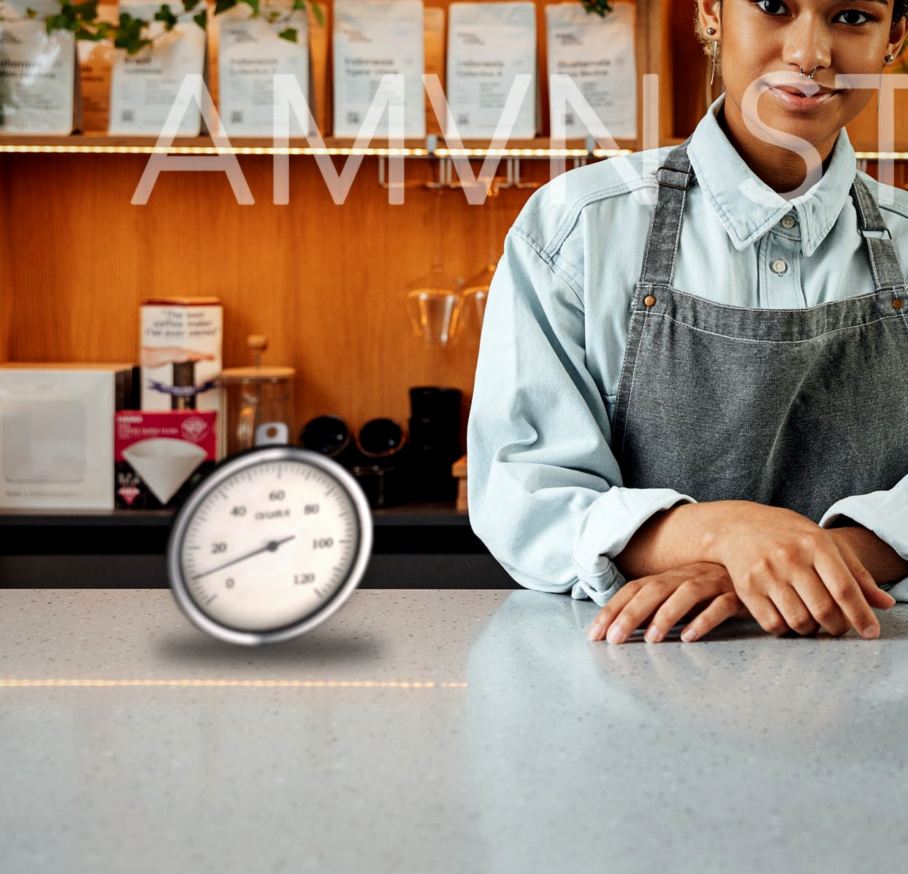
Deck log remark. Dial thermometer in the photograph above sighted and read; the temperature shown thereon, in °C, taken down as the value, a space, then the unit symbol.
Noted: 10 °C
